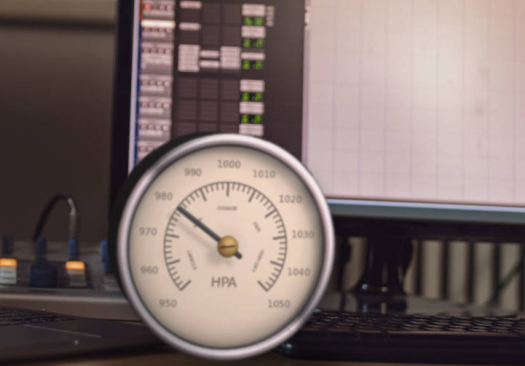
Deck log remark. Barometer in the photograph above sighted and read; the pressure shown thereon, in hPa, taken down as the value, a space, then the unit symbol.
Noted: 980 hPa
